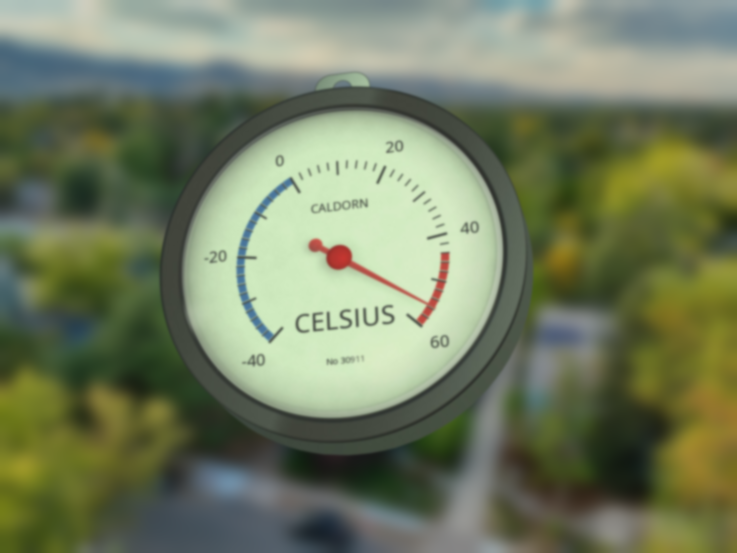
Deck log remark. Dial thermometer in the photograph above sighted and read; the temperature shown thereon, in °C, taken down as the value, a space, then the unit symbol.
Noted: 56 °C
